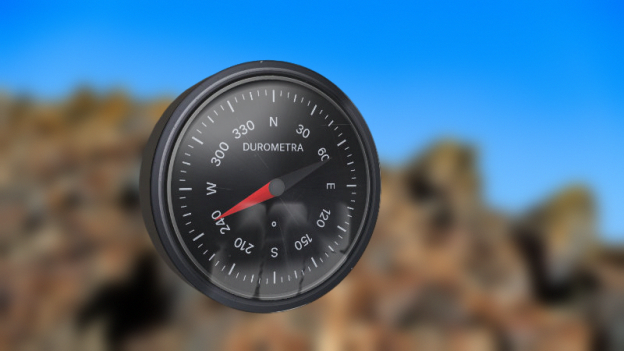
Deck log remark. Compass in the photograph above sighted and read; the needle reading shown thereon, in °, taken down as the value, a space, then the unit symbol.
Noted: 245 °
